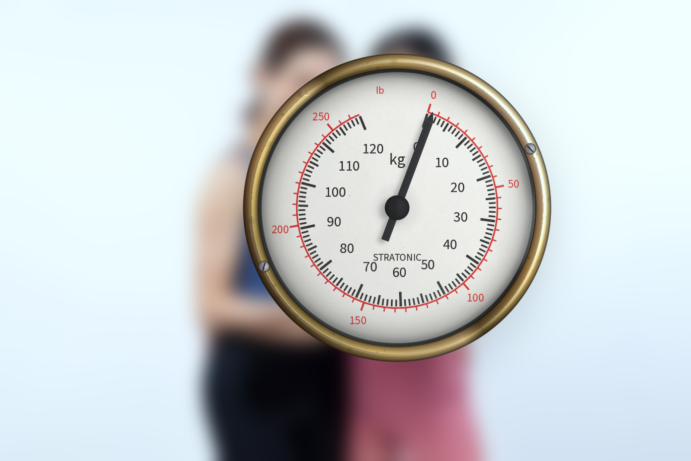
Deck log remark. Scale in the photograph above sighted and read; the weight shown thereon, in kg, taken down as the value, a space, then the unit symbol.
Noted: 1 kg
